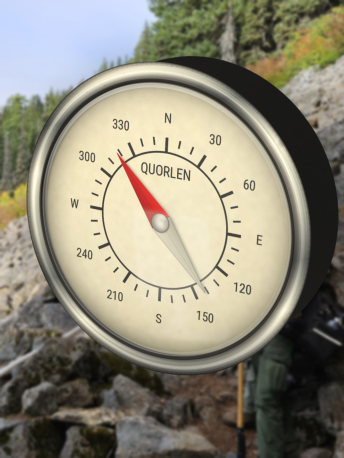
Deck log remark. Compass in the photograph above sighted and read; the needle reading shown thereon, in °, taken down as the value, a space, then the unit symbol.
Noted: 320 °
